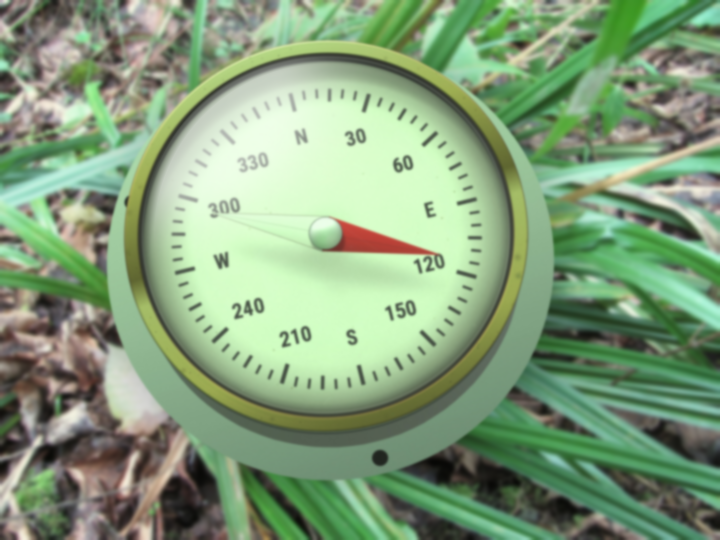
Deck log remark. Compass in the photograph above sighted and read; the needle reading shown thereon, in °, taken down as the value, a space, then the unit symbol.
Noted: 115 °
